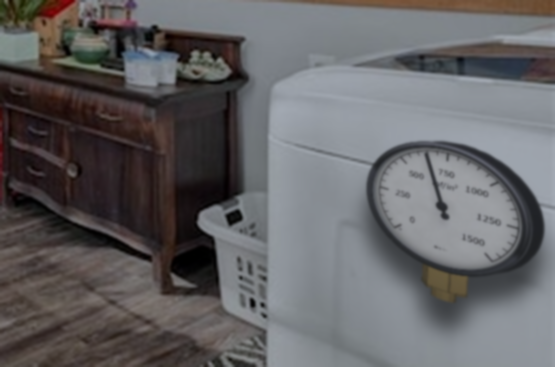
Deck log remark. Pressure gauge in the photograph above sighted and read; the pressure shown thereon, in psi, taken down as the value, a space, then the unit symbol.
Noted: 650 psi
